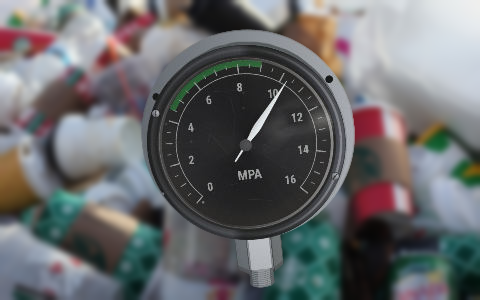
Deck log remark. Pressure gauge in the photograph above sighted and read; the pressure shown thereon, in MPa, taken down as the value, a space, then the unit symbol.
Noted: 10.25 MPa
